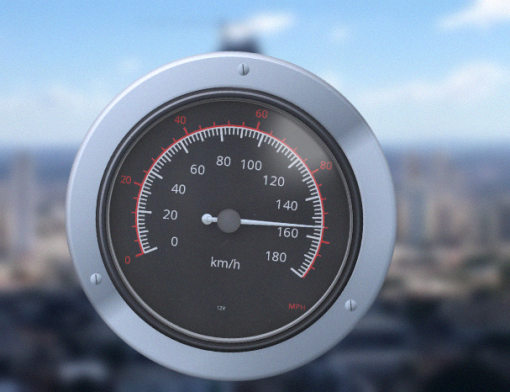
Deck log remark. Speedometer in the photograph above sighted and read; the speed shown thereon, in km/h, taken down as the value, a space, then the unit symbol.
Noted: 154 km/h
